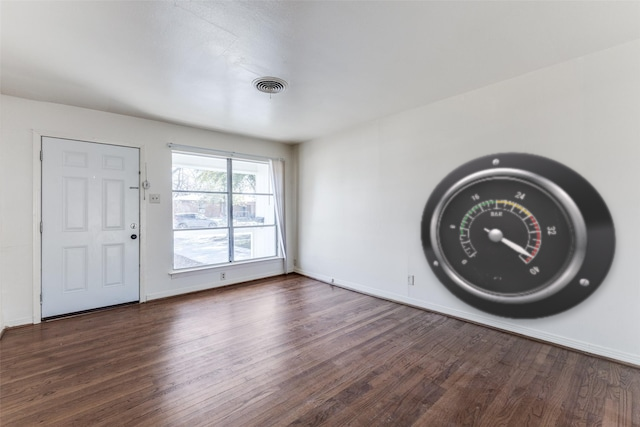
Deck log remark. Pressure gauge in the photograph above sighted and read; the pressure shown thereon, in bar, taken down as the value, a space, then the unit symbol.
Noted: 38 bar
